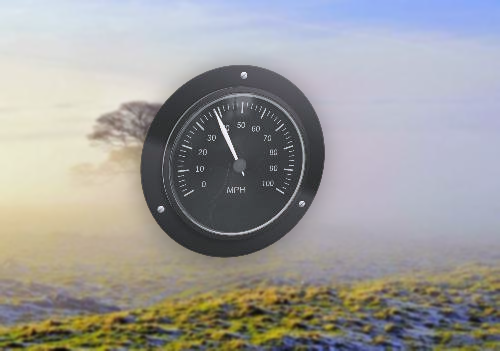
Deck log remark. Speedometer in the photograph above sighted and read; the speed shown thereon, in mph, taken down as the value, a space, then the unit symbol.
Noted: 38 mph
